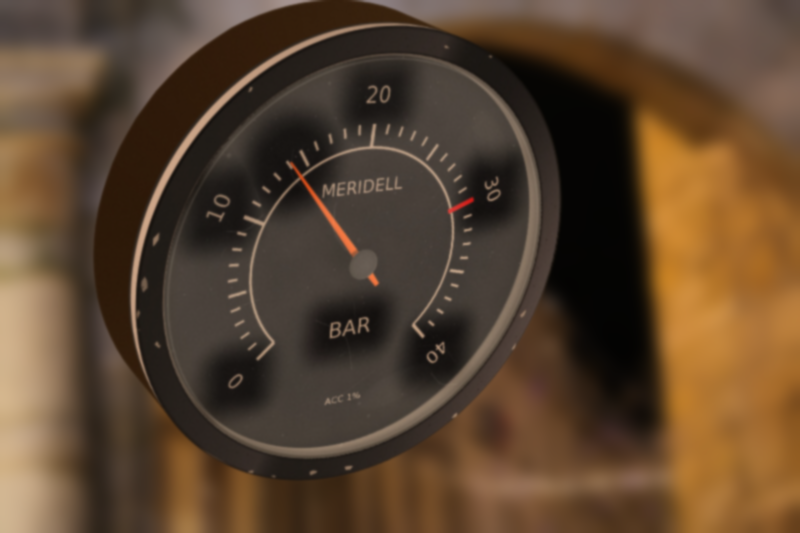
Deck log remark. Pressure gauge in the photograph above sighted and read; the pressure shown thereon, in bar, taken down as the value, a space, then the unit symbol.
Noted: 14 bar
